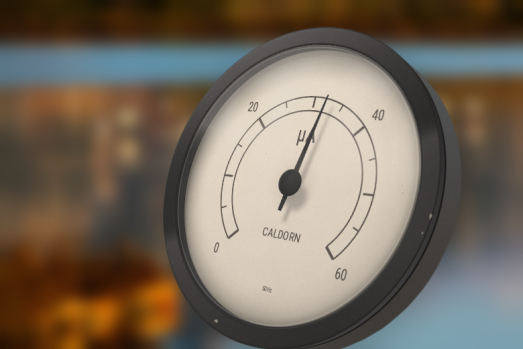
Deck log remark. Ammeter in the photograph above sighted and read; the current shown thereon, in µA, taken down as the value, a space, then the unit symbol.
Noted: 32.5 µA
